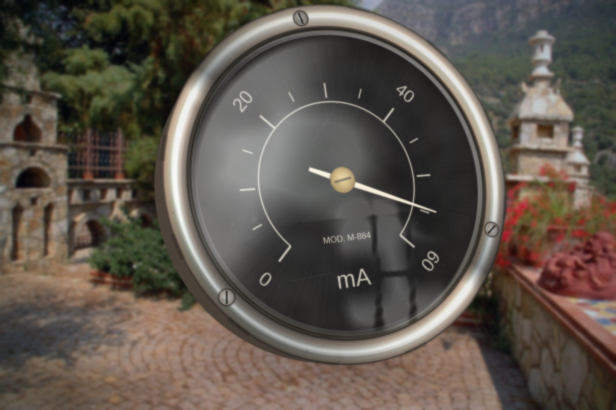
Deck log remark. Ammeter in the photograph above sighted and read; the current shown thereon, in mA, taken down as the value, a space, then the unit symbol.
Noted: 55 mA
